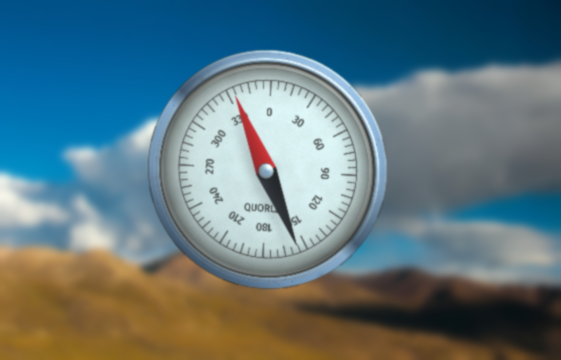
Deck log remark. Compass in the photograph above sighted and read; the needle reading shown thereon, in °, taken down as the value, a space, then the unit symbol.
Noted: 335 °
